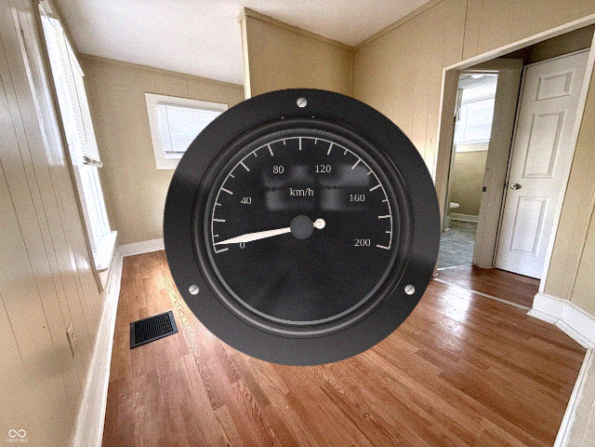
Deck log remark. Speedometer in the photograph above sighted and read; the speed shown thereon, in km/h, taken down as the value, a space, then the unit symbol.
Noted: 5 km/h
